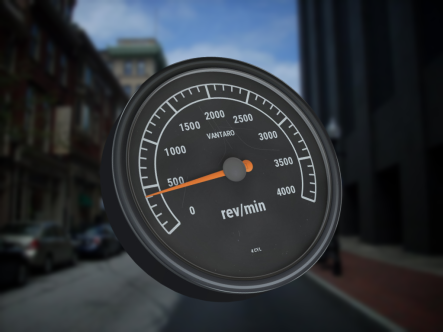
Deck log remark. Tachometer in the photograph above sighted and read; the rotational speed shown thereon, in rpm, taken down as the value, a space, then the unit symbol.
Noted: 400 rpm
